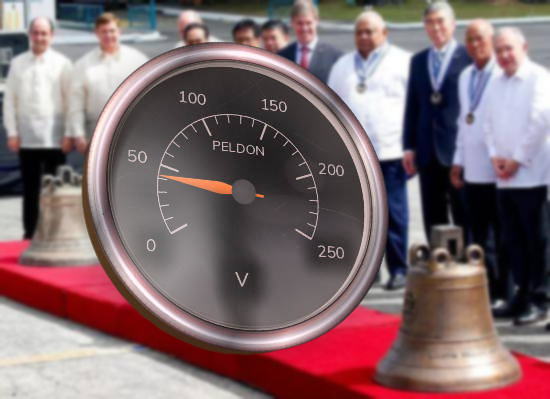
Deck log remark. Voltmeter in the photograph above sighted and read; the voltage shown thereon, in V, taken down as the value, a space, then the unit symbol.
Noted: 40 V
